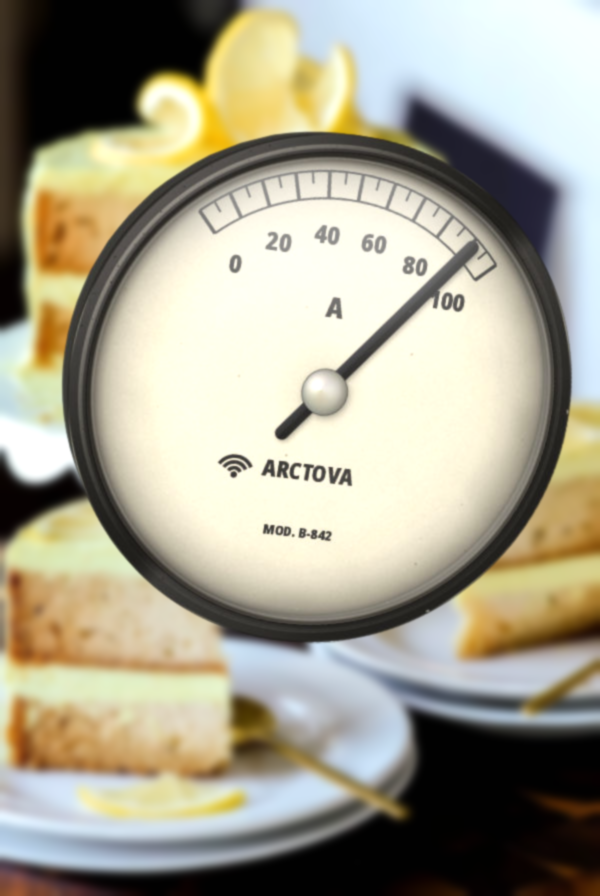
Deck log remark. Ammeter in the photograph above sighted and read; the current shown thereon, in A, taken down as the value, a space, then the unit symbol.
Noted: 90 A
